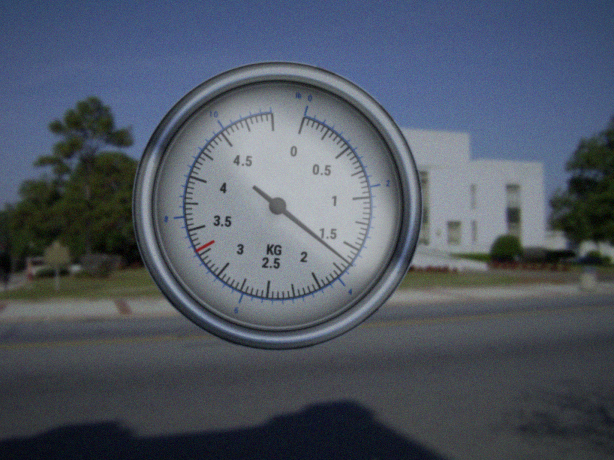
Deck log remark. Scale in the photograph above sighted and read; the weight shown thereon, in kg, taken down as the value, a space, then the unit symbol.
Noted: 1.65 kg
